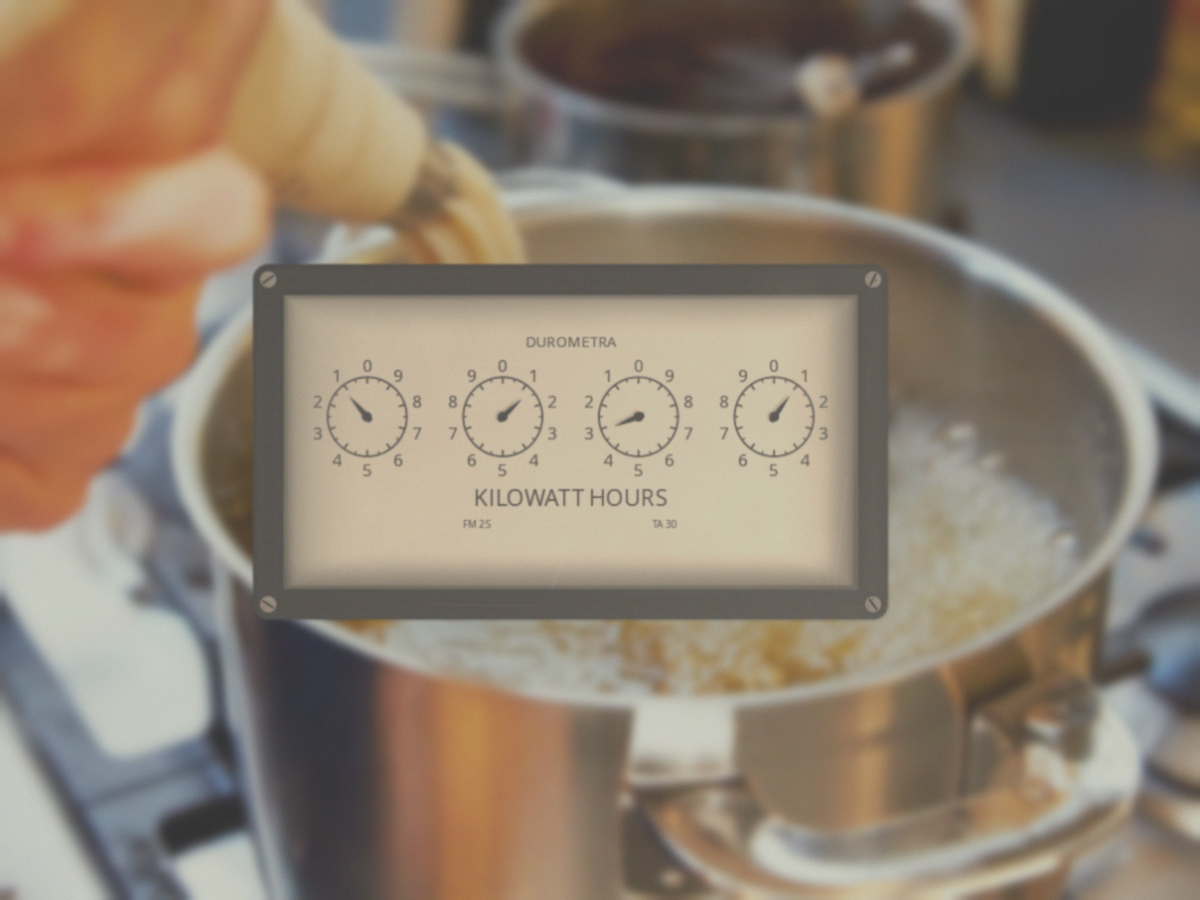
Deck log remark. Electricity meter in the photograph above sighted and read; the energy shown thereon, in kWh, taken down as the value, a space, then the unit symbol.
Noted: 1131 kWh
